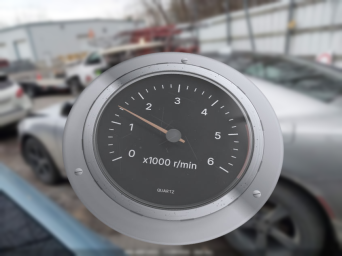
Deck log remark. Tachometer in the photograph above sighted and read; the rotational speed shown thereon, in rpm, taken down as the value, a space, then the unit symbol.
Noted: 1400 rpm
